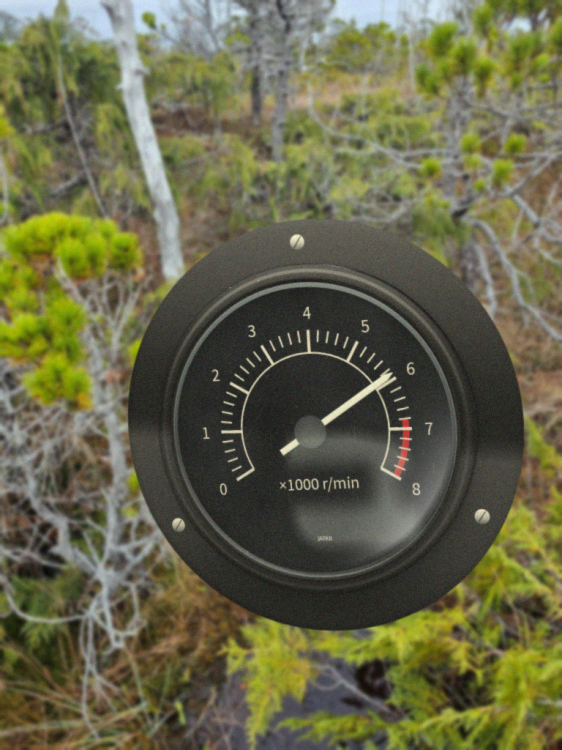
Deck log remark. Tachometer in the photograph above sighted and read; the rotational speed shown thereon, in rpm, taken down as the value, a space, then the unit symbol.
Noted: 5900 rpm
